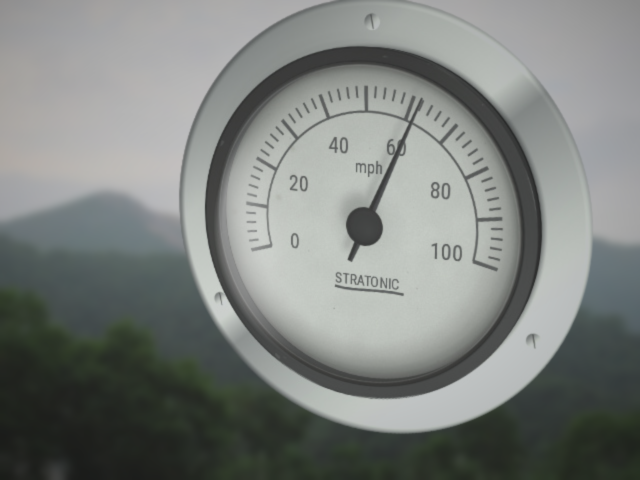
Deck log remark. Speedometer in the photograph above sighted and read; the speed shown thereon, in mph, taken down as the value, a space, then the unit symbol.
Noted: 62 mph
